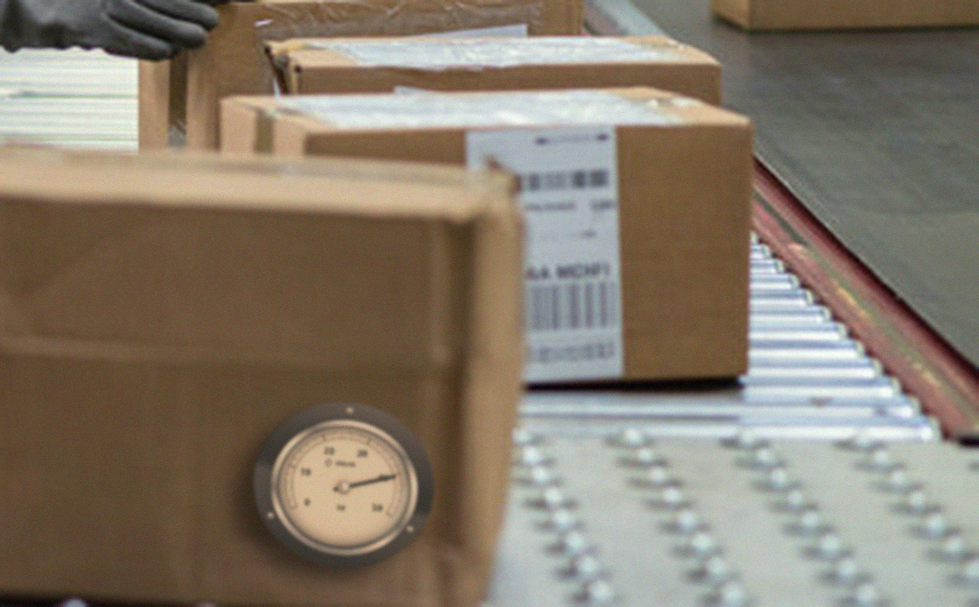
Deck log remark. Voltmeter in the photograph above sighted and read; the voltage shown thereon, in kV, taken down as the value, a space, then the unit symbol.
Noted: 40 kV
